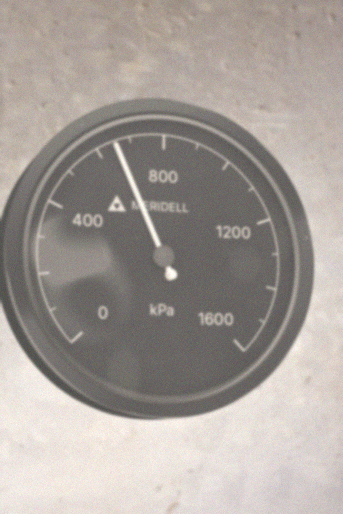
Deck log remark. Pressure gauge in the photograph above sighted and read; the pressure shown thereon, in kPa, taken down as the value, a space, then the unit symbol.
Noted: 650 kPa
